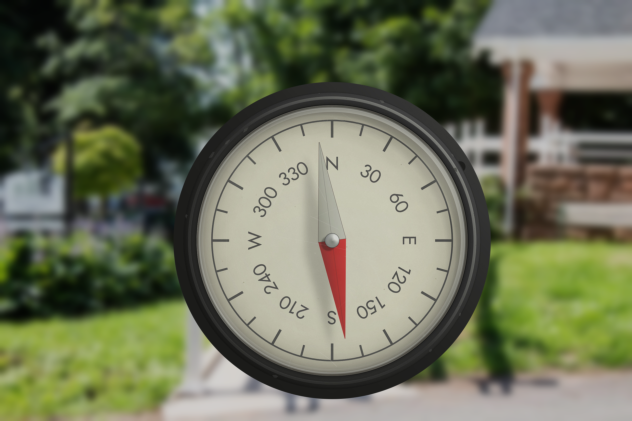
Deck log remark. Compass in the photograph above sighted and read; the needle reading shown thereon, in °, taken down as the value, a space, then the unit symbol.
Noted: 172.5 °
